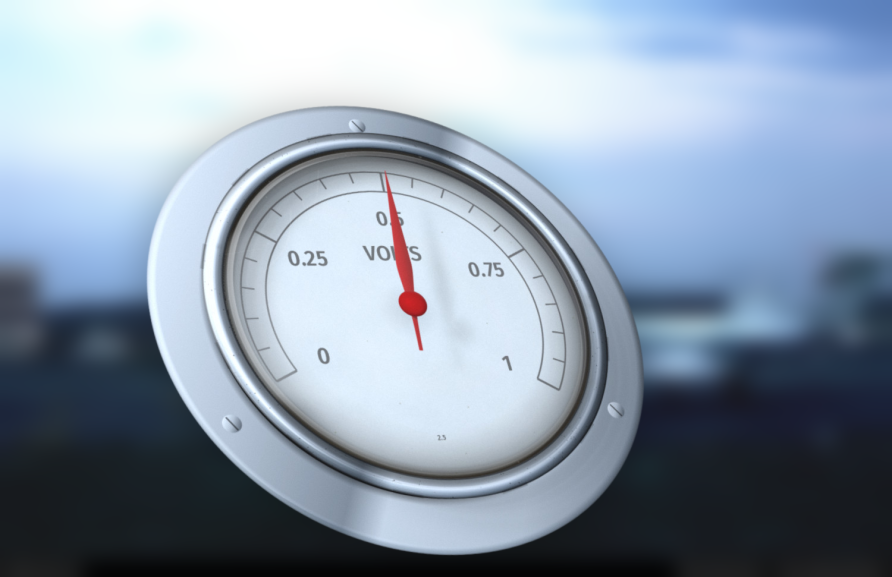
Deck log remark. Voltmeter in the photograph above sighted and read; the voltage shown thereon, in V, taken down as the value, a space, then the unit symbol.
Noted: 0.5 V
